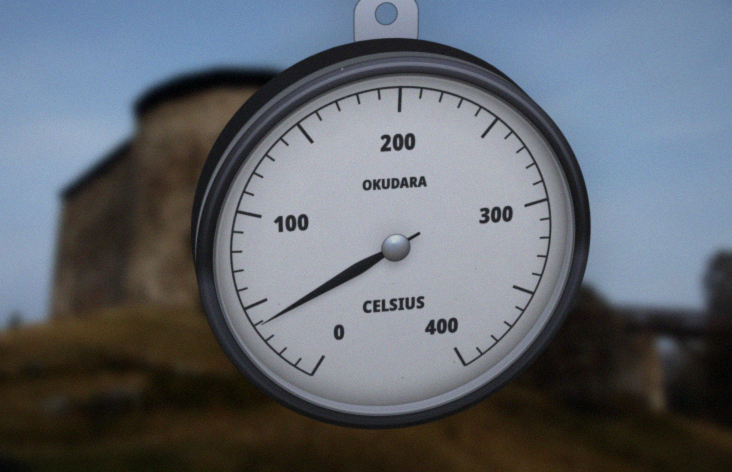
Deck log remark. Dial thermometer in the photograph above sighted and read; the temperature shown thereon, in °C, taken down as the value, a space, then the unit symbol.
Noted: 40 °C
